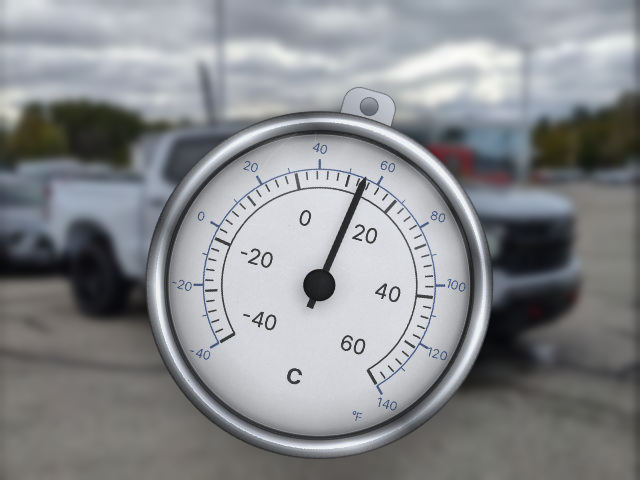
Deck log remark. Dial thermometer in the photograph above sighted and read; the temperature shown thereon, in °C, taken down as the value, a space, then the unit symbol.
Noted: 13 °C
